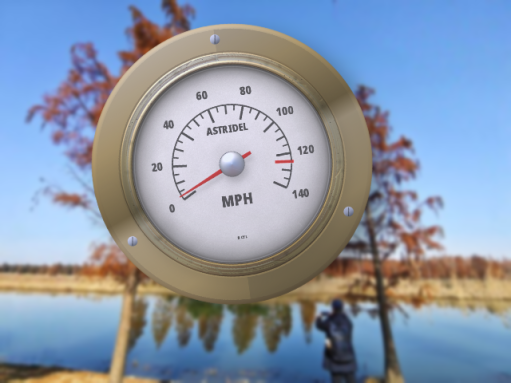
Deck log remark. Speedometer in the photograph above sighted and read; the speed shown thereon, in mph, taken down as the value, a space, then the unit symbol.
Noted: 2.5 mph
